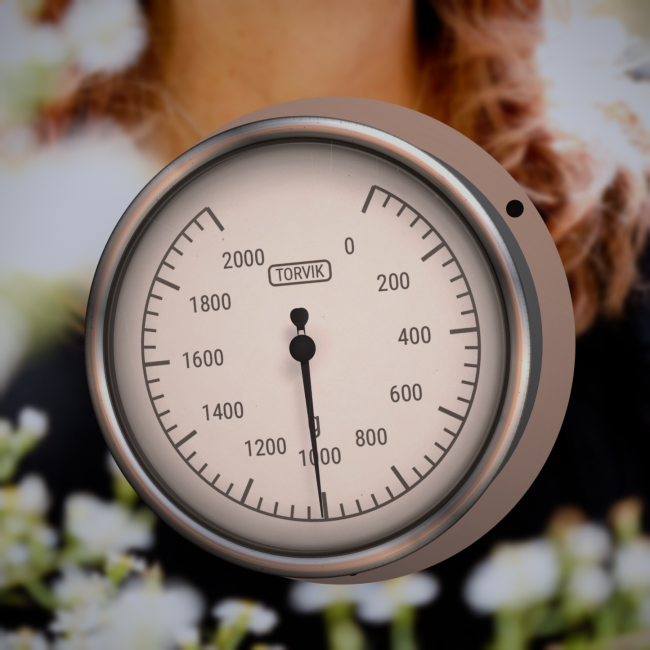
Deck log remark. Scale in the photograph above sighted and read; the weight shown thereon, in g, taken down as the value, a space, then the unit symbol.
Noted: 1000 g
